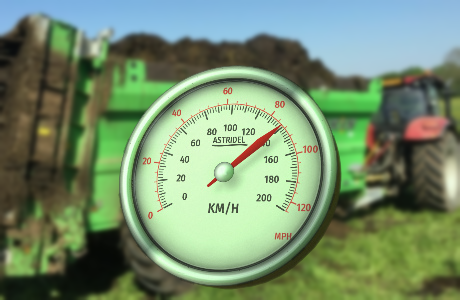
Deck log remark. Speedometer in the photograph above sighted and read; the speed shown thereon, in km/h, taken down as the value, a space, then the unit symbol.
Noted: 140 km/h
